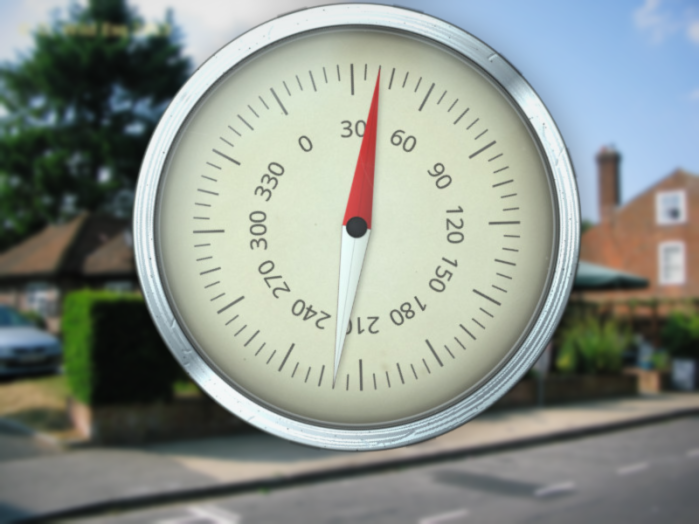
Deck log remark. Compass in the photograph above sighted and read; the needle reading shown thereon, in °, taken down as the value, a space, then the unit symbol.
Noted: 40 °
